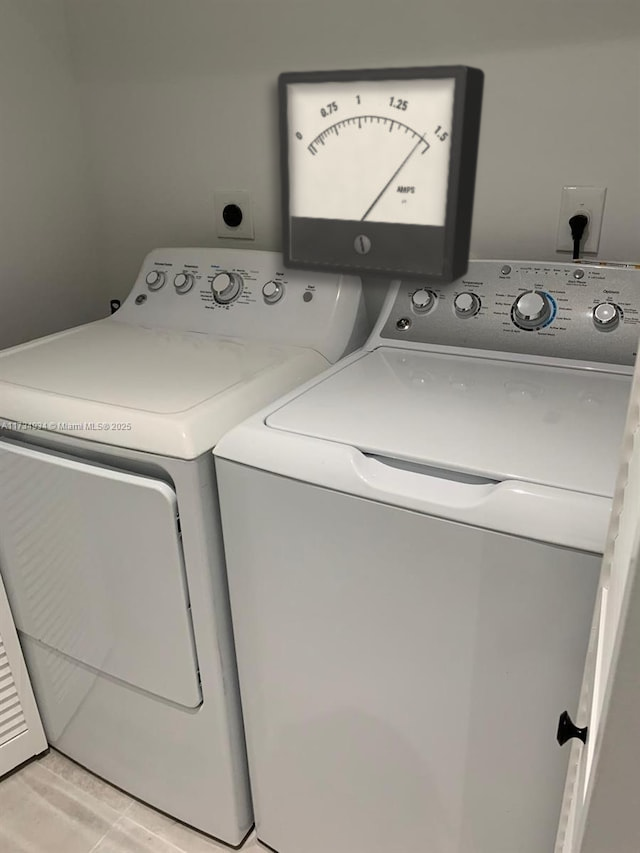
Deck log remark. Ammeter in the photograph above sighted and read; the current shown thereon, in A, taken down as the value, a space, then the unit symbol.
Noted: 1.45 A
